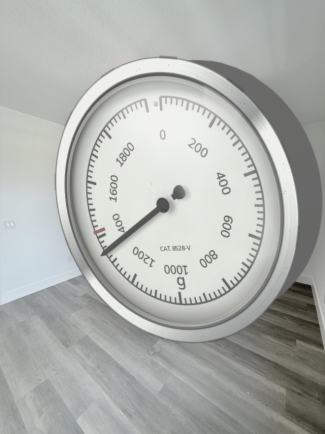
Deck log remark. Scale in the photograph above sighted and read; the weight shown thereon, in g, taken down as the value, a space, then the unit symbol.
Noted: 1340 g
